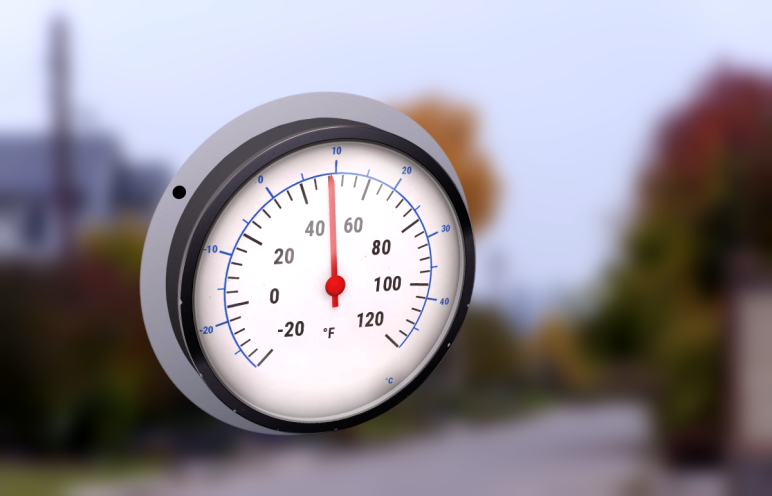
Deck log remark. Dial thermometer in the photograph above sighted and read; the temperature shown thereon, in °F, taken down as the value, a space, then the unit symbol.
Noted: 48 °F
